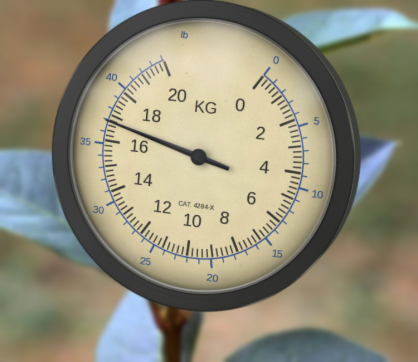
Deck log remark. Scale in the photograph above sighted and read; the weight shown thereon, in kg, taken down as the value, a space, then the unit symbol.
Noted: 16.8 kg
